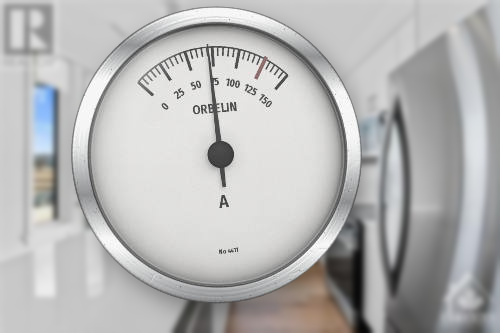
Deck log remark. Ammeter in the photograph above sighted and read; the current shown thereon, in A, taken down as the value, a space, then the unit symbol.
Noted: 70 A
